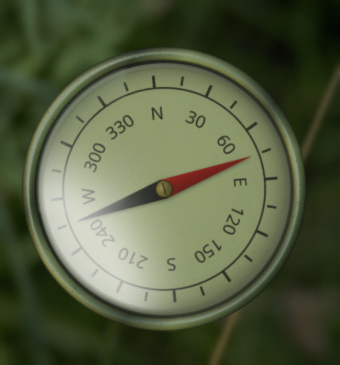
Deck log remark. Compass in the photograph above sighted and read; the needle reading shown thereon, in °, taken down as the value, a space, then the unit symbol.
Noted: 75 °
